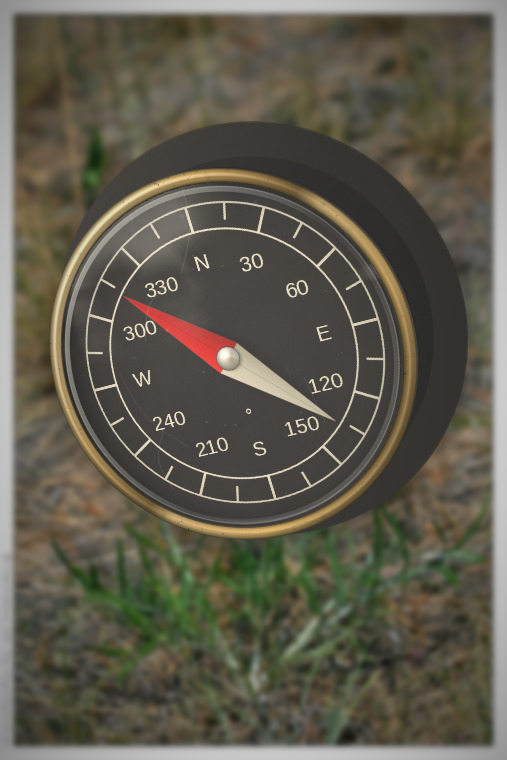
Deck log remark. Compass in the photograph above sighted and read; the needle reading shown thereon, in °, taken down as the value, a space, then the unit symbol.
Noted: 315 °
